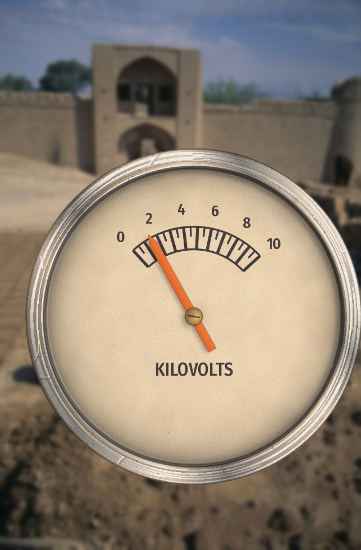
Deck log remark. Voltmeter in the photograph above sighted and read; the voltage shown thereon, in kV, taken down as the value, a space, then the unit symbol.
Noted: 1.5 kV
